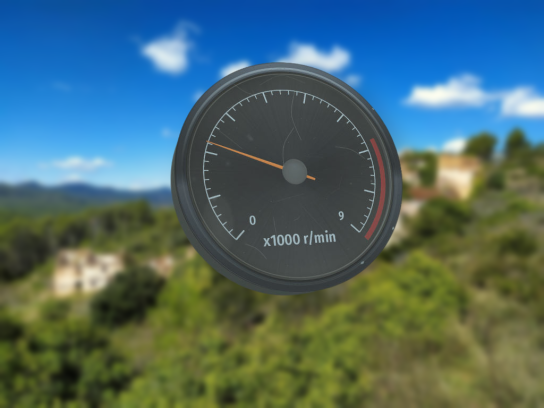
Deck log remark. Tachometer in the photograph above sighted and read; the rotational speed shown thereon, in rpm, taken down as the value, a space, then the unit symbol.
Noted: 2200 rpm
